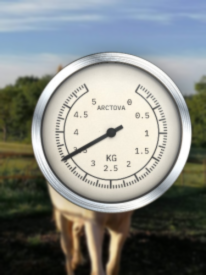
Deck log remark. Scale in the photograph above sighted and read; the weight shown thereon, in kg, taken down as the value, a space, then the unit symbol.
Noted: 3.5 kg
